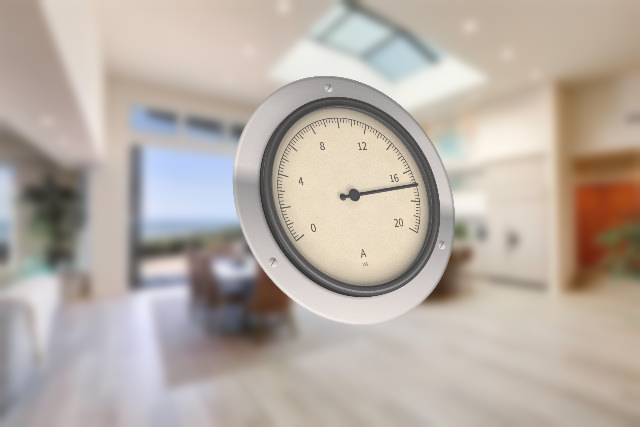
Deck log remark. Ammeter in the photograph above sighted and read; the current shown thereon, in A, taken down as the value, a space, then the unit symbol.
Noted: 17 A
